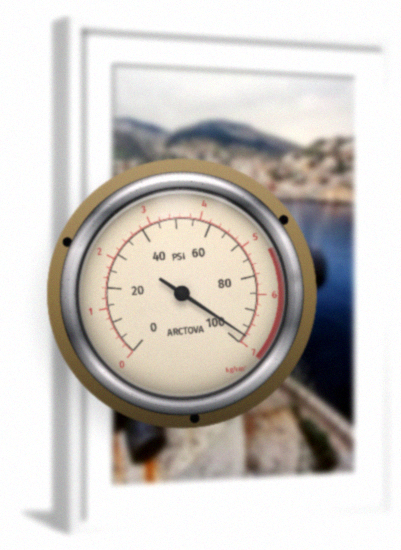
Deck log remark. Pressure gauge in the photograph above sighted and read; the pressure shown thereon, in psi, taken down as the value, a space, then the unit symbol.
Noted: 97.5 psi
